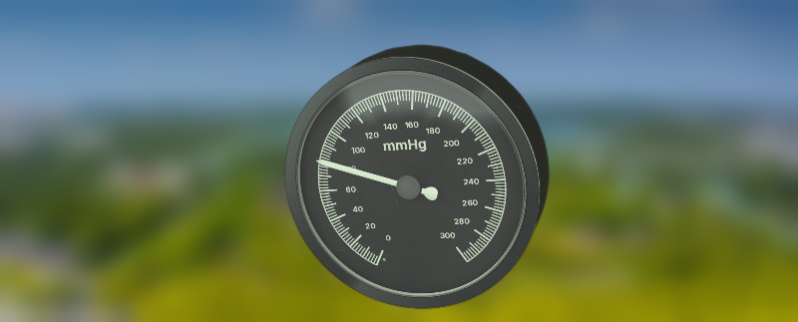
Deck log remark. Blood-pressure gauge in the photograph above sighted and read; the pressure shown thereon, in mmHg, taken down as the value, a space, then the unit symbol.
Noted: 80 mmHg
